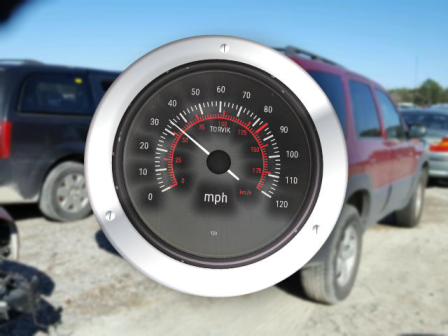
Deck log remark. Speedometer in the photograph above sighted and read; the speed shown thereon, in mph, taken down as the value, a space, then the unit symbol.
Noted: 34 mph
